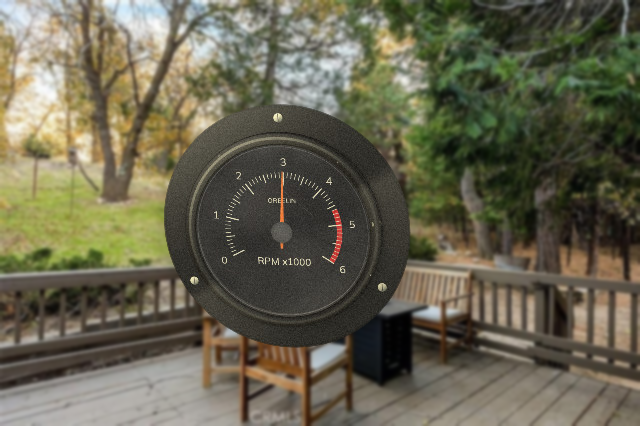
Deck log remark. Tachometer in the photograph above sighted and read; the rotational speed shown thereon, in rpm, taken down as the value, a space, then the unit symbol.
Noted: 3000 rpm
